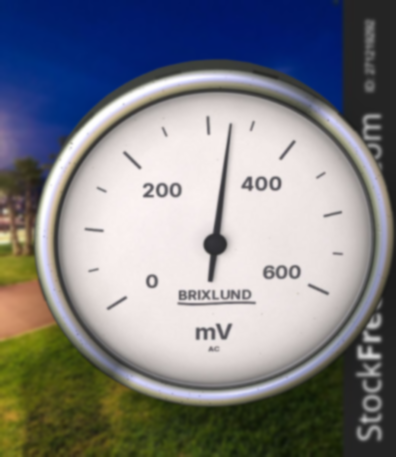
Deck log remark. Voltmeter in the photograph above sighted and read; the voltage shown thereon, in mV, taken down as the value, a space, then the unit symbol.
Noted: 325 mV
